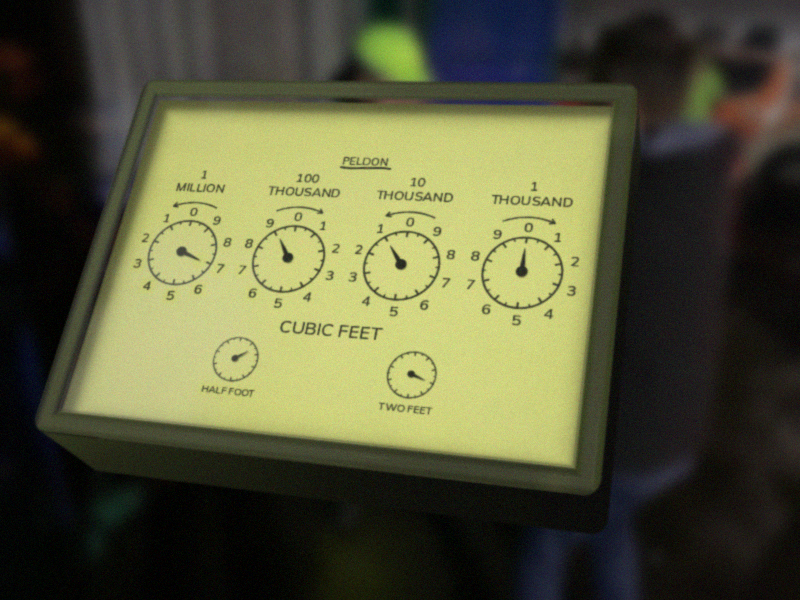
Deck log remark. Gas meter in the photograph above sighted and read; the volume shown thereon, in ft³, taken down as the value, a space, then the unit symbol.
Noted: 691000 ft³
